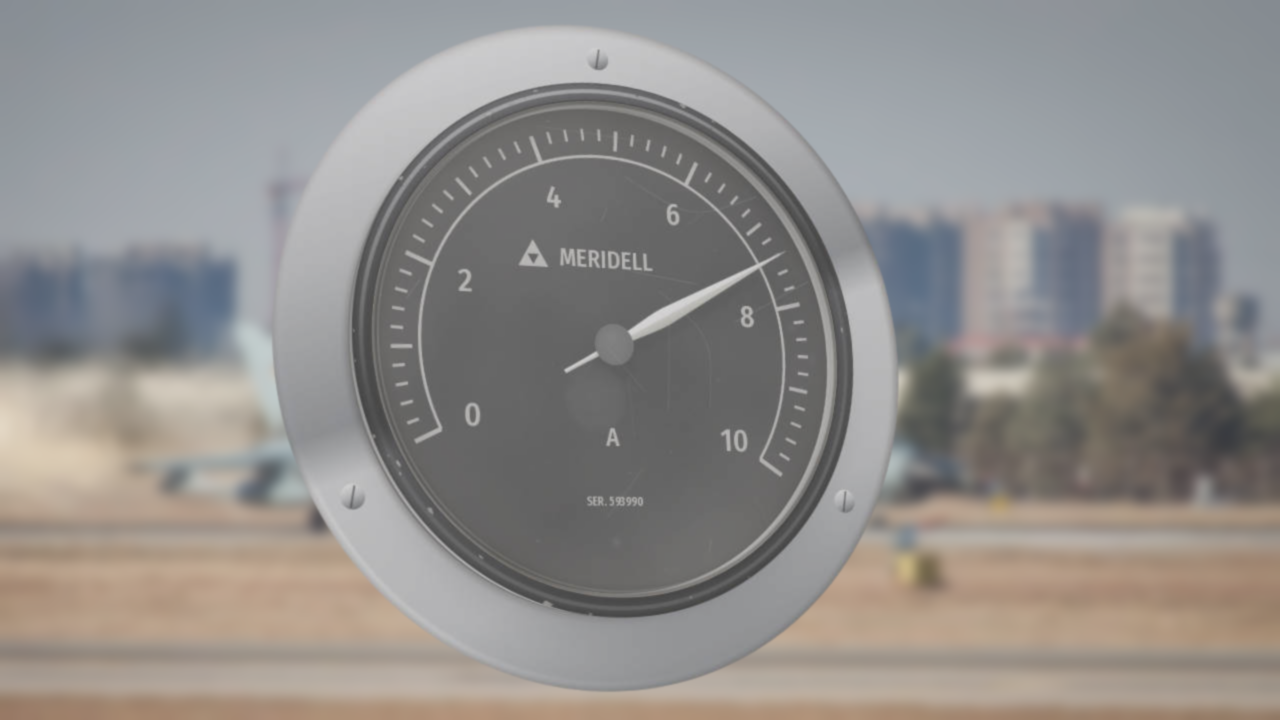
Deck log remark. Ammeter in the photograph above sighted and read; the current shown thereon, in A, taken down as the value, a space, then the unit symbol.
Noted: 7.4 A
